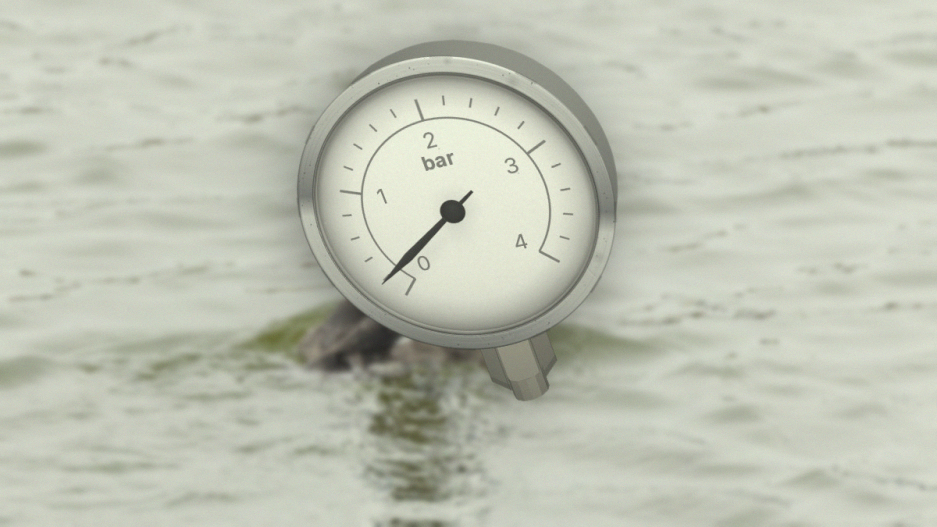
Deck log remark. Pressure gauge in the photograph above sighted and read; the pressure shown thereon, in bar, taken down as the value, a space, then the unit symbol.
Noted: 0.2 bar
